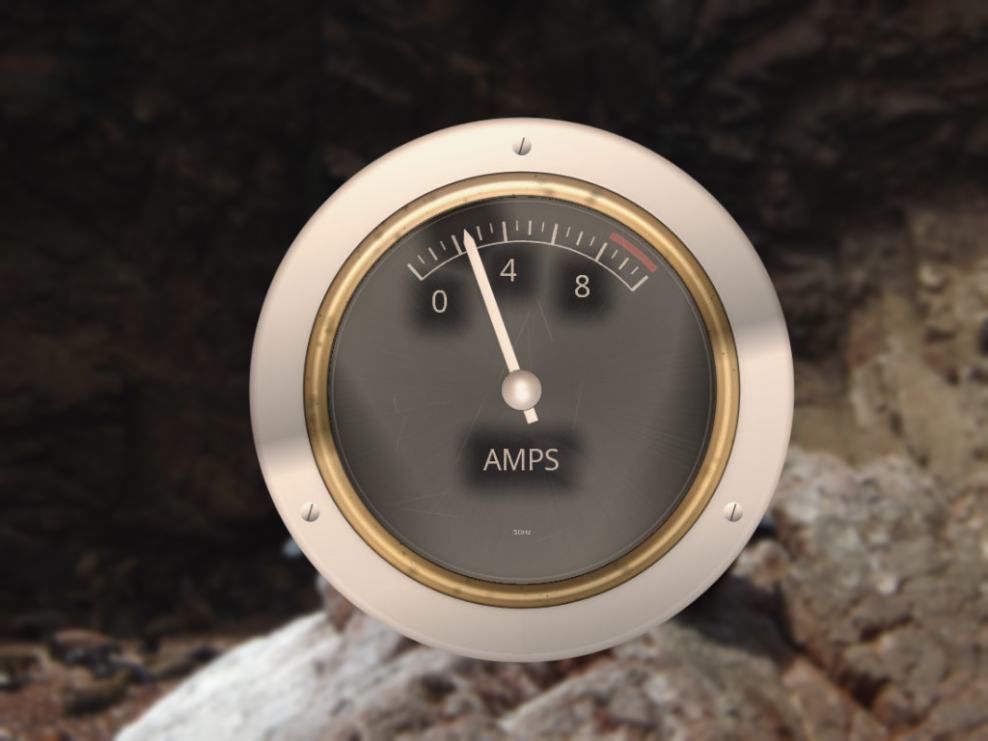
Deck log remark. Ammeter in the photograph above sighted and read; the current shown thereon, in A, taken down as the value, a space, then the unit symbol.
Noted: 2.5 A
